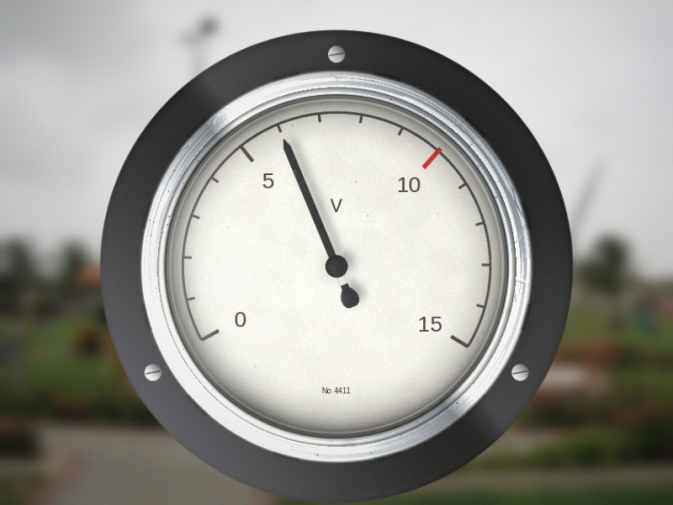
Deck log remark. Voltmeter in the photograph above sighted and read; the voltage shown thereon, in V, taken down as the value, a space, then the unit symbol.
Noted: 6 V
